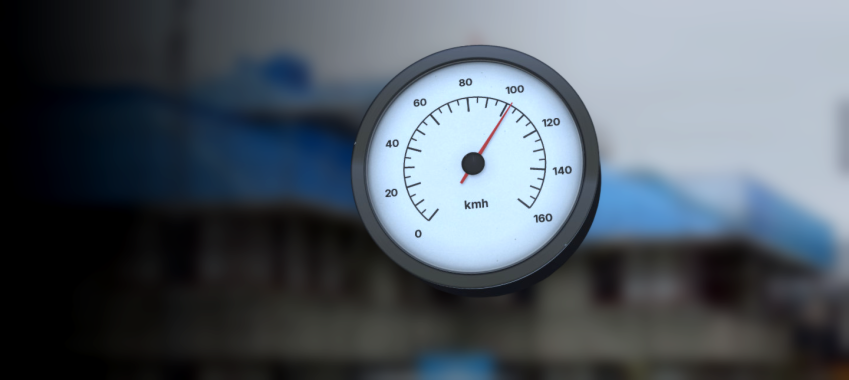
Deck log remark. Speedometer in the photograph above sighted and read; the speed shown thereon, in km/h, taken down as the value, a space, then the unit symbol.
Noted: 102.5 km/h
